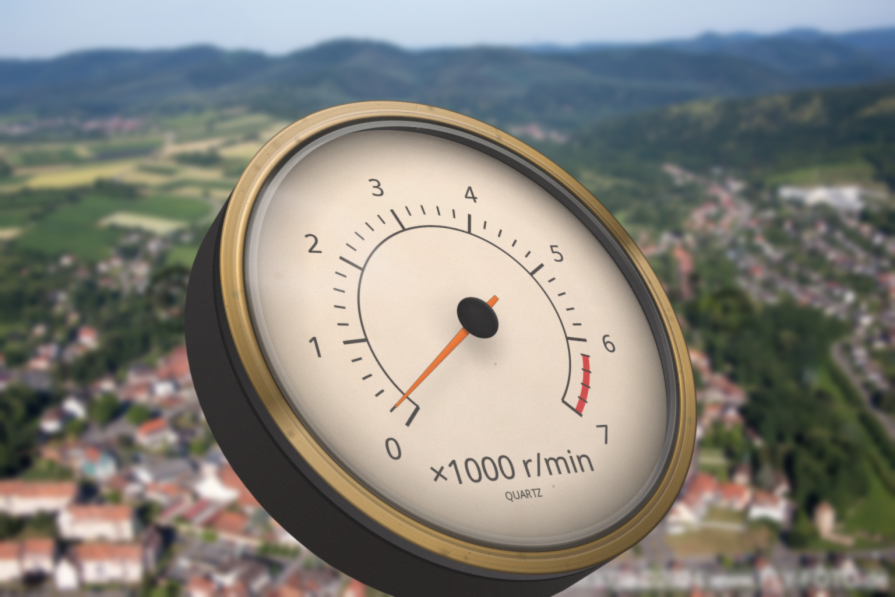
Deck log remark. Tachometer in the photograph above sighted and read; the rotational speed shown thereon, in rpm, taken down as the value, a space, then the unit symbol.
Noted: 200 rpm
